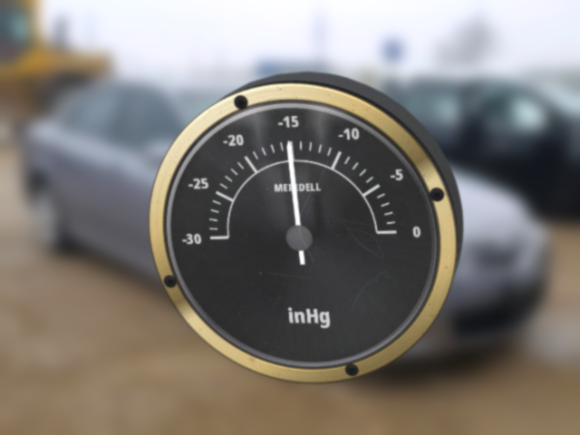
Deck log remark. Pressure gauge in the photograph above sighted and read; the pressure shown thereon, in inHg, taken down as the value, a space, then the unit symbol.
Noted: -15 inHg
